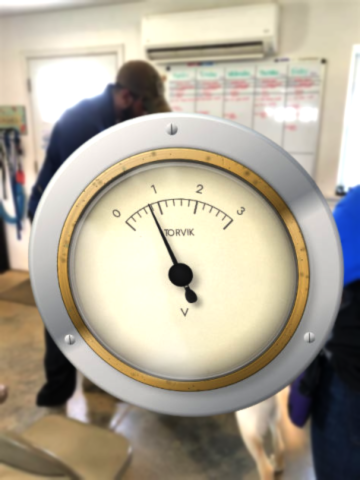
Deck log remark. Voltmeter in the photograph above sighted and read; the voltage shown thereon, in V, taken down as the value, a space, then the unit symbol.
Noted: 0.8 V
